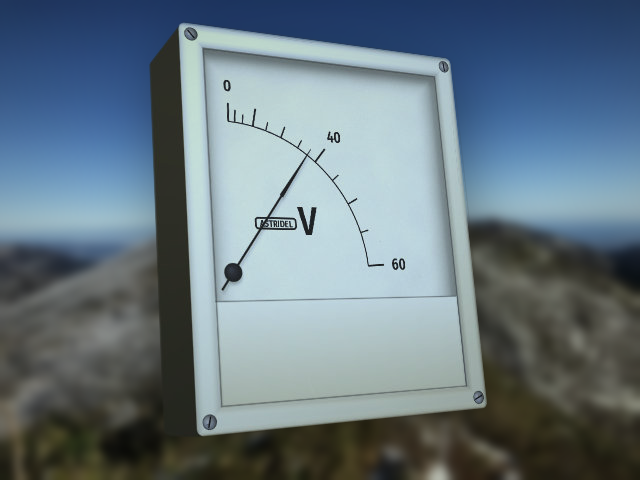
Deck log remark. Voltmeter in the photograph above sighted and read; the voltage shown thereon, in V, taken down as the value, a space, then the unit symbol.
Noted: 37.5 V
